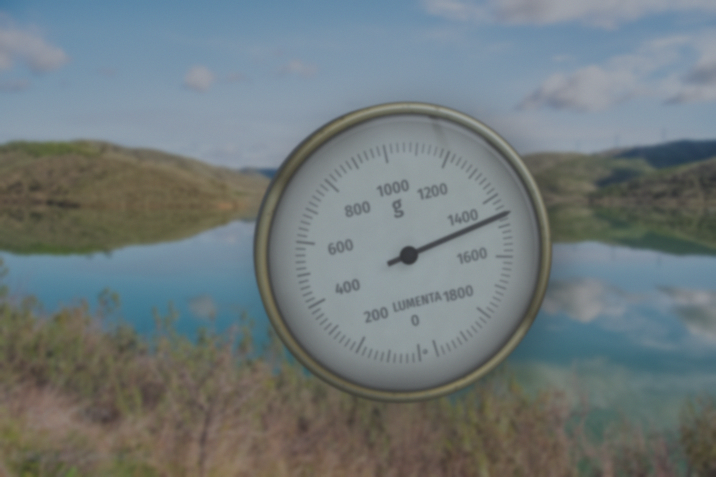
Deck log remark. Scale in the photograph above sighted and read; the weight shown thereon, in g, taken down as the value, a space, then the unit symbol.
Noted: 1460 g
